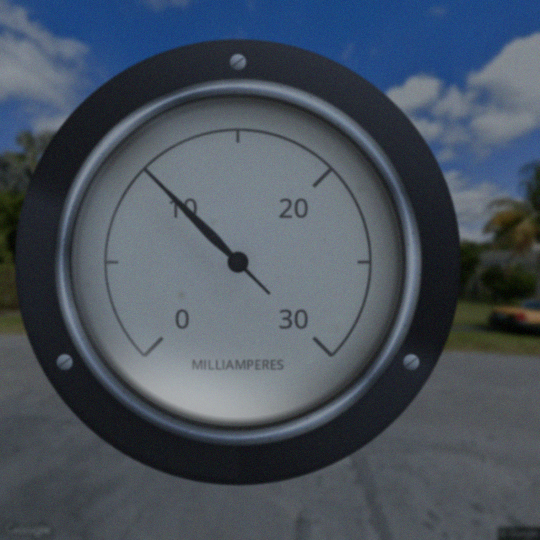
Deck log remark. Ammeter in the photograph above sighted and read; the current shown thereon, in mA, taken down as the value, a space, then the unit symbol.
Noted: 10 mA
